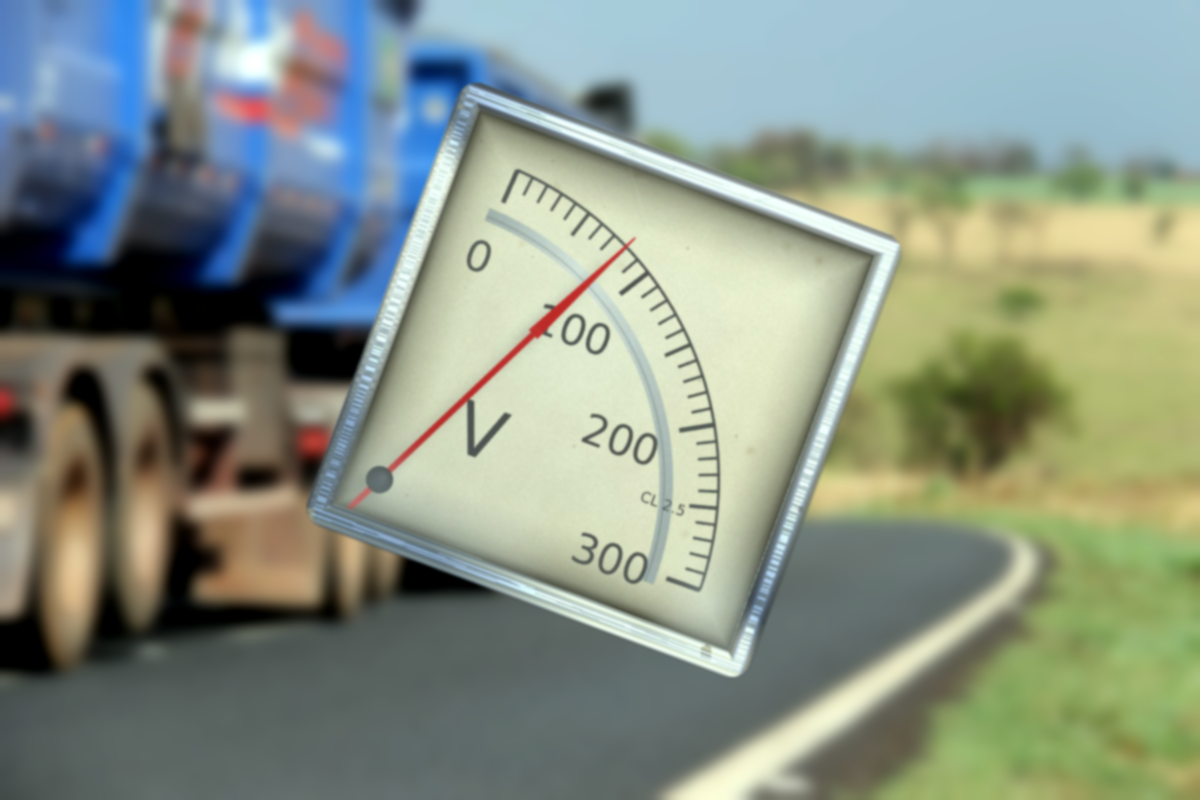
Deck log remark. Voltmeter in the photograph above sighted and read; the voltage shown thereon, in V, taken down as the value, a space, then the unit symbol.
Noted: 80 V
